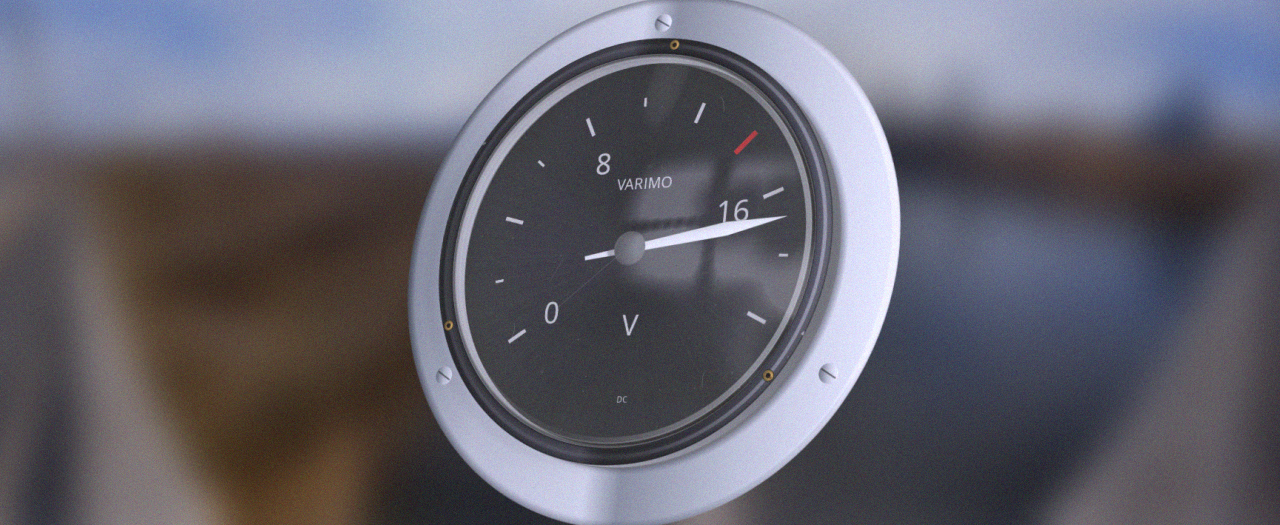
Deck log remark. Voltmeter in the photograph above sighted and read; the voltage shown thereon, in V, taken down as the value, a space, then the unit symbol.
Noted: 17 V
